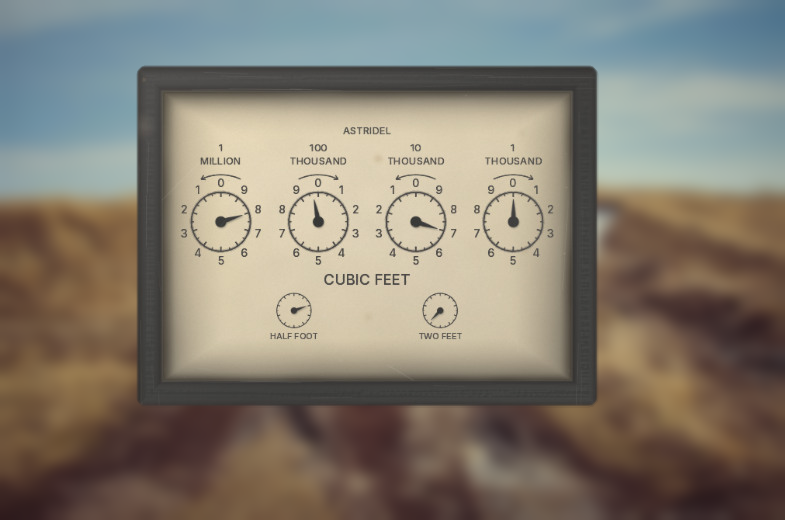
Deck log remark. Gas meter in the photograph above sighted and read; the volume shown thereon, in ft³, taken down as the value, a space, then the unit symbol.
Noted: 797000 ft³
